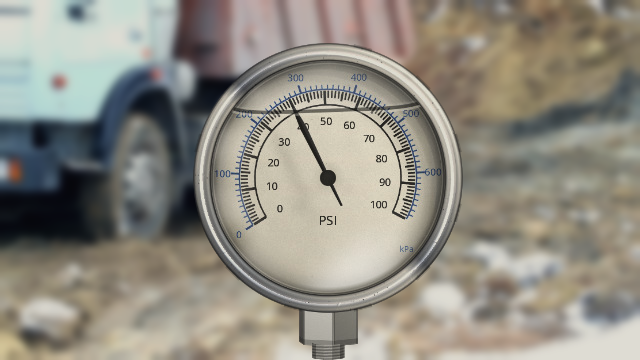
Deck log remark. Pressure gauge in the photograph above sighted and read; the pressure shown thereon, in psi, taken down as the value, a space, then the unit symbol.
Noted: 40 psi
